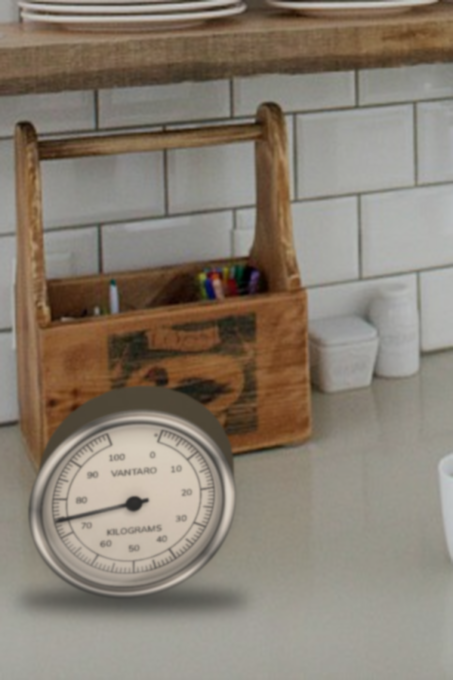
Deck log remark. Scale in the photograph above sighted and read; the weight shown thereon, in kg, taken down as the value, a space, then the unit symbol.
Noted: 75 kg
